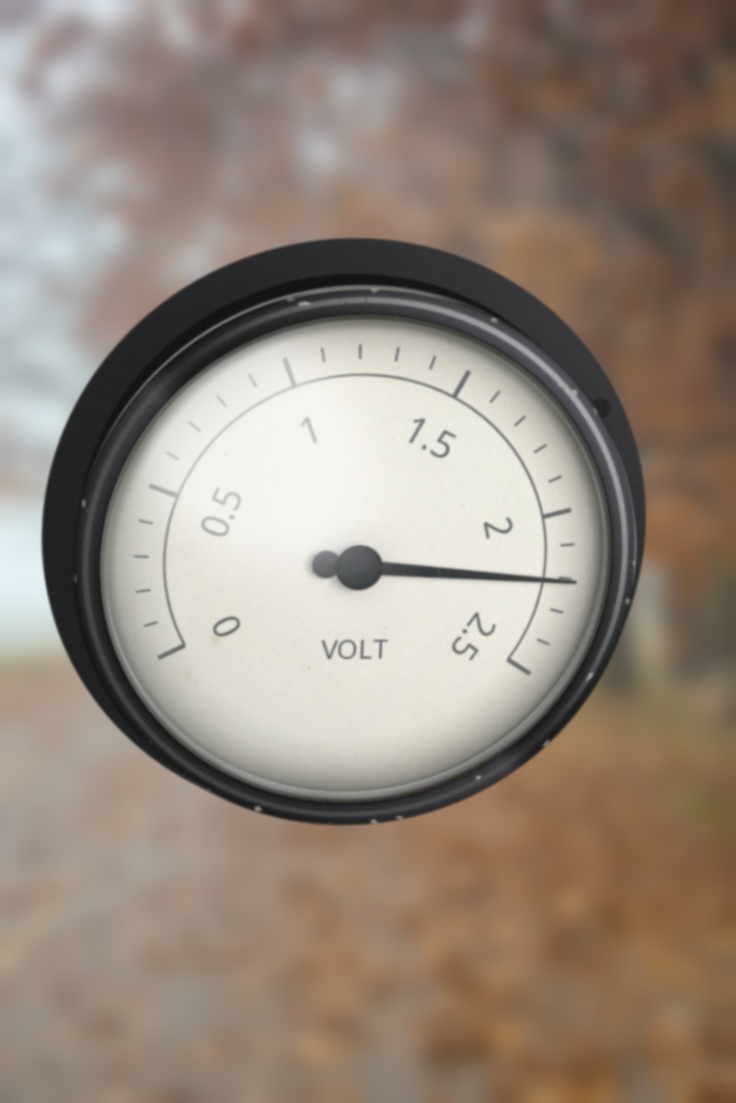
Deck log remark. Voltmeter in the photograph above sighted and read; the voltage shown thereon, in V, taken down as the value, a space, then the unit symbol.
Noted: 2.2 V
